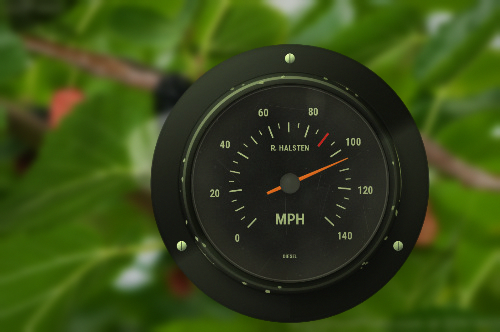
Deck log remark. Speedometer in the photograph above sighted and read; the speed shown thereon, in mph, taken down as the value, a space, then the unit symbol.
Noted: 105 mph
